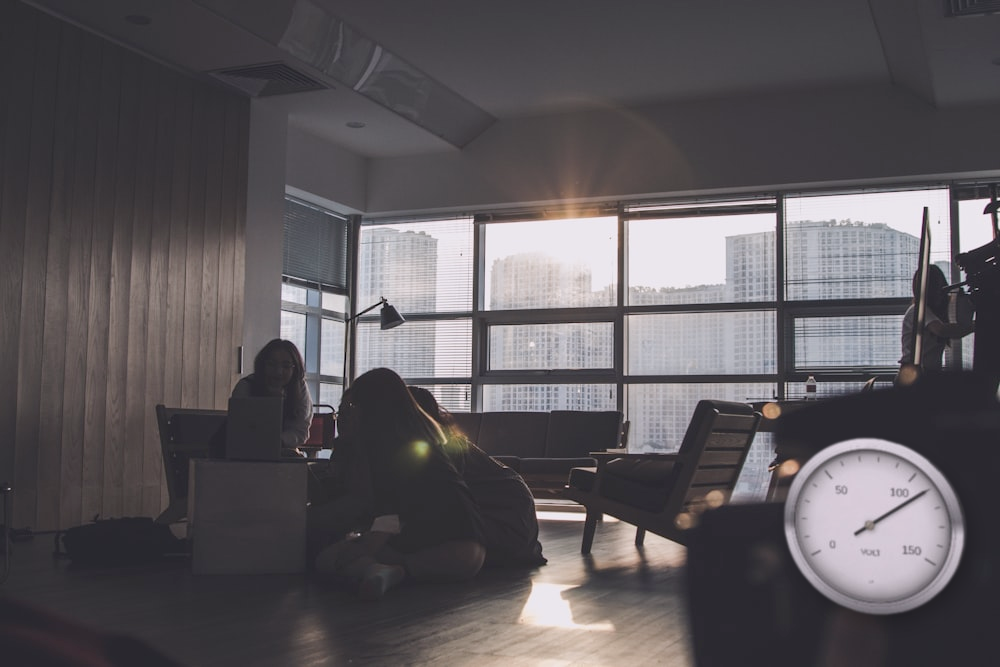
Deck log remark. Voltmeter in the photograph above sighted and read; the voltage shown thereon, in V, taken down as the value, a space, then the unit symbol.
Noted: 110 V
